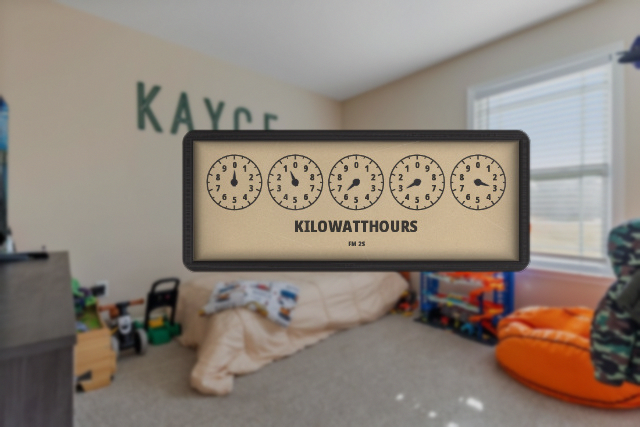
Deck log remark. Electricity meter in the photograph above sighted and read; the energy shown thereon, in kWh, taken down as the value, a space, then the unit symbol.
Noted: 633 kWh
